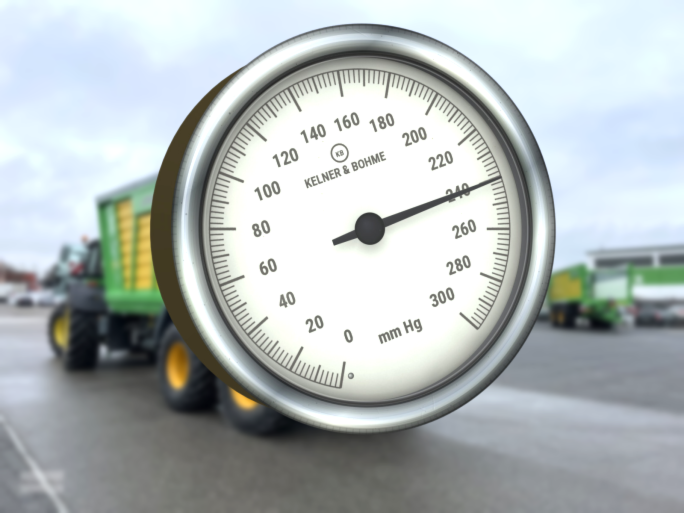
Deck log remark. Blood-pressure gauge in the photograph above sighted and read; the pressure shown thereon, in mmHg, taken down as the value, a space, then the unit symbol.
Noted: 240 mmHg
